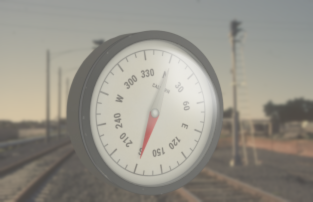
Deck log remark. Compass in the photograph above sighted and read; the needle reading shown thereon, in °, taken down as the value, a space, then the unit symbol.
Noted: 180 °
